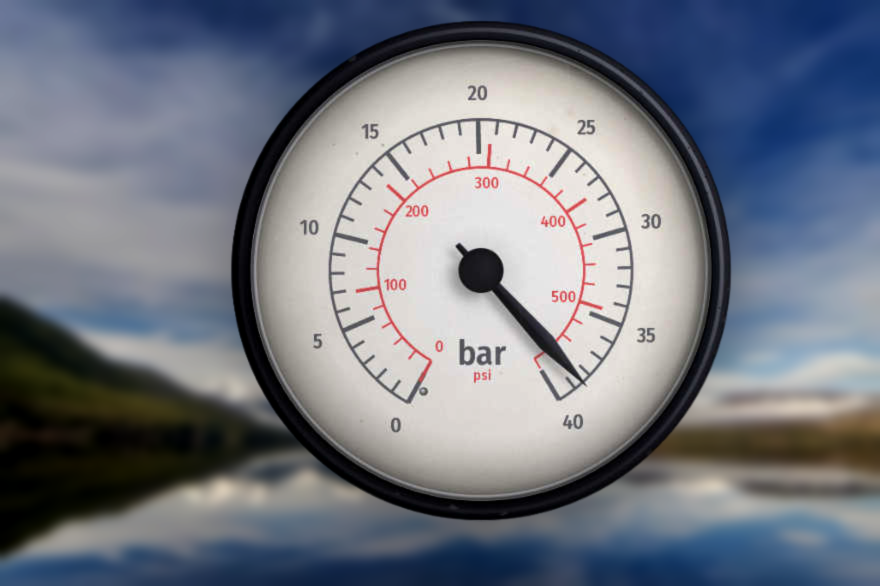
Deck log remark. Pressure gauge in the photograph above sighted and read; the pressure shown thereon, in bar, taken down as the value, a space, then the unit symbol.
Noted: 38.5 bar
